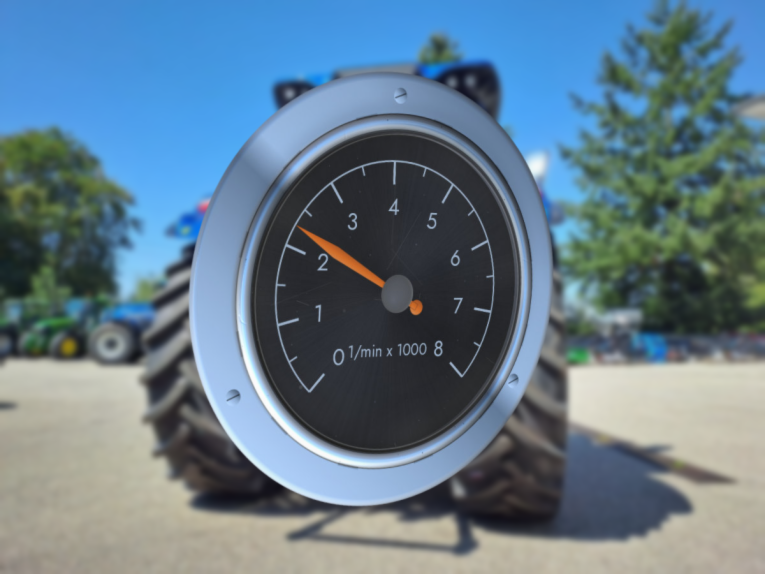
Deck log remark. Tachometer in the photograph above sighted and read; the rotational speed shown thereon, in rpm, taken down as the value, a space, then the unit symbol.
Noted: 2250 rpm
